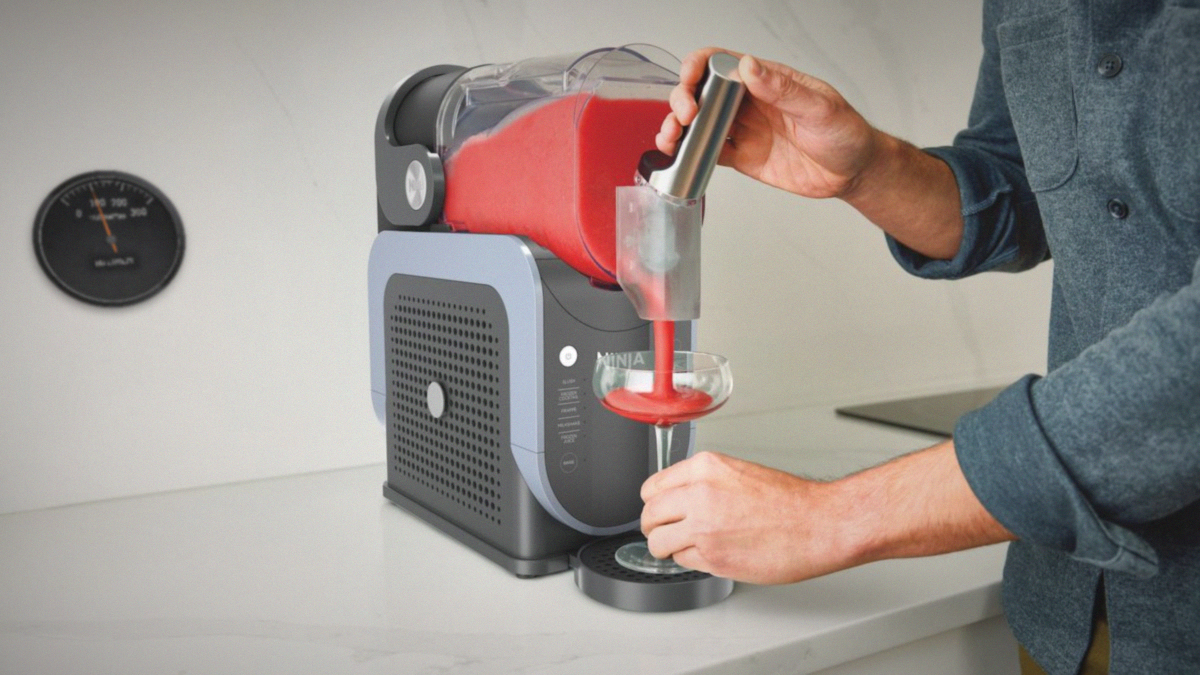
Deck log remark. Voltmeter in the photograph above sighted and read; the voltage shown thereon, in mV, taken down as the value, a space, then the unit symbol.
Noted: 100 mV
